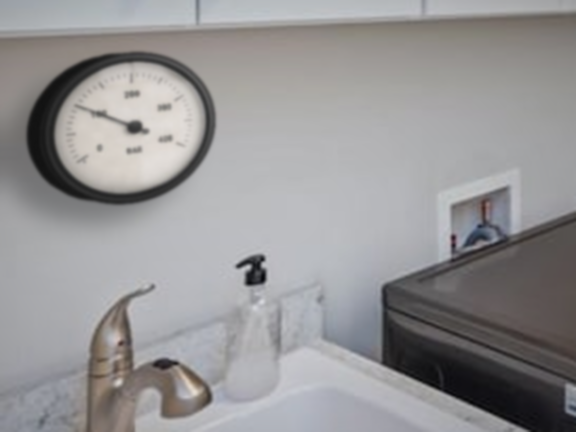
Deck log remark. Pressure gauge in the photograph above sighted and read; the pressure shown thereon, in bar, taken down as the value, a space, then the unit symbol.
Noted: 100 bar
